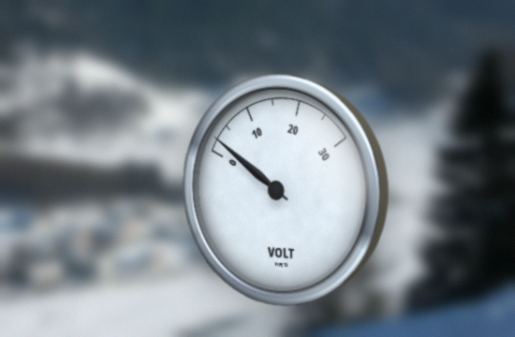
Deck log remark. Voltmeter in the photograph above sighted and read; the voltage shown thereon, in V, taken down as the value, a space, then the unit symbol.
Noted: 2.5 V
